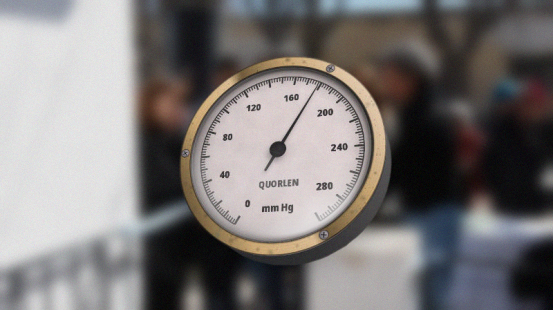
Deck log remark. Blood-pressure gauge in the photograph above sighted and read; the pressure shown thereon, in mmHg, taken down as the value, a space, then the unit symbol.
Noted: 180 mmHg
